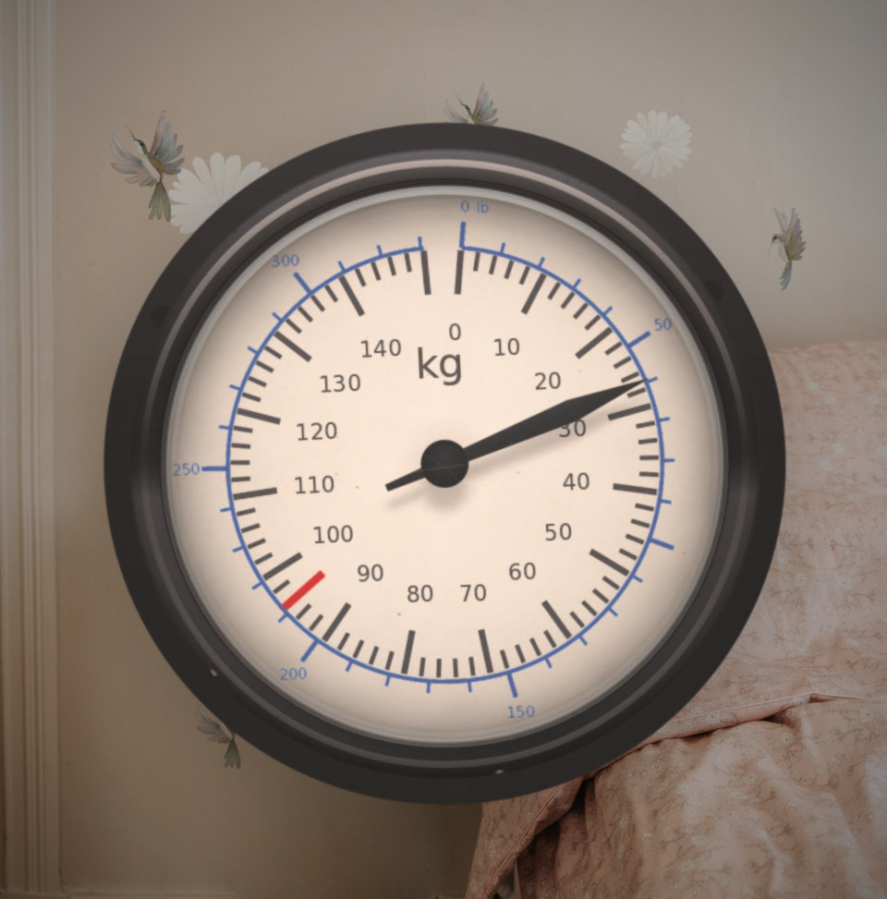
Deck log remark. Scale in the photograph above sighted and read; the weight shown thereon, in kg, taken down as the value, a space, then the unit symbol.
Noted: 27 kg
